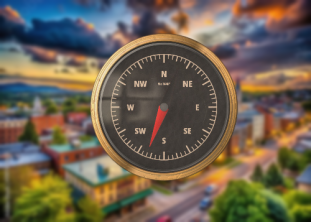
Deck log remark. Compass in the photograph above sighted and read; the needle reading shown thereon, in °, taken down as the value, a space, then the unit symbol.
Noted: 200 °
